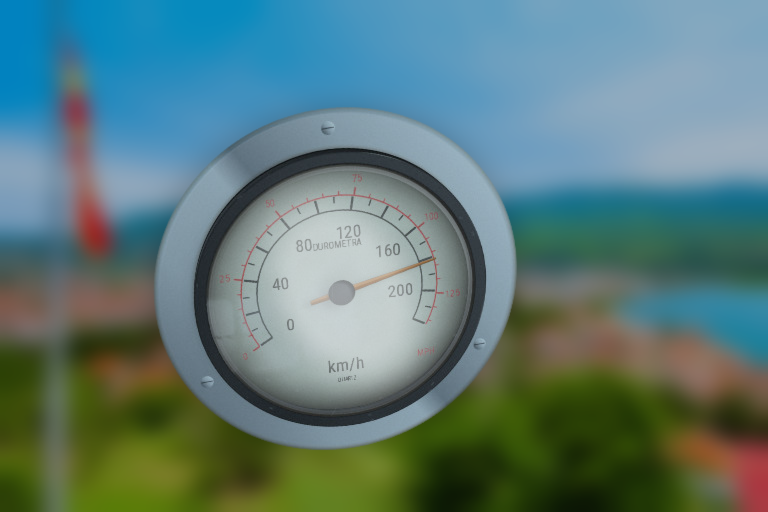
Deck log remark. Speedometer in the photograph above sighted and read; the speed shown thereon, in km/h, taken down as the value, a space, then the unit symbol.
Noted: 180 km/h
